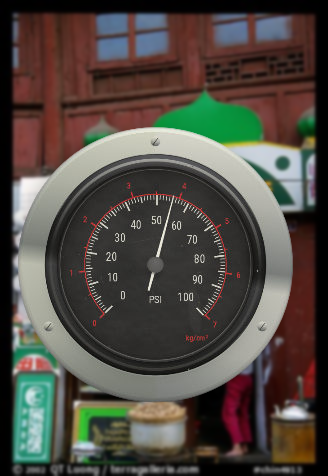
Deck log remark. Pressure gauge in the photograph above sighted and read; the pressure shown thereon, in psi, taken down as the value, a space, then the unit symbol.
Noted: 55 psi
